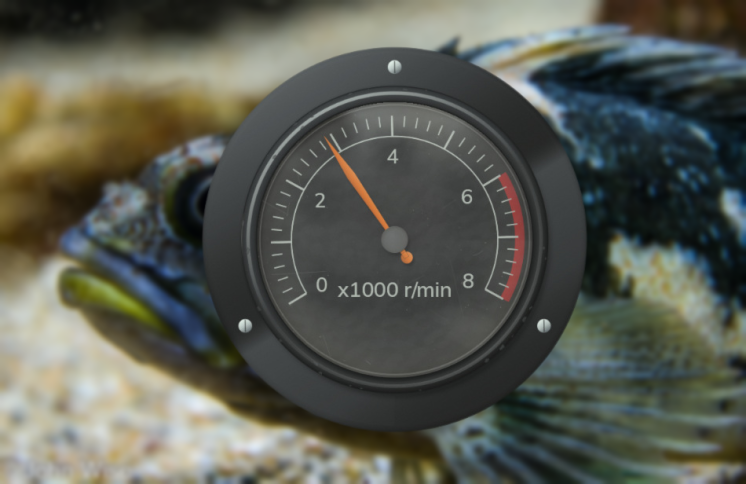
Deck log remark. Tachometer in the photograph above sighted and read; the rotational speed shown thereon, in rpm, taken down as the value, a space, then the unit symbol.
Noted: 2900 rpm
